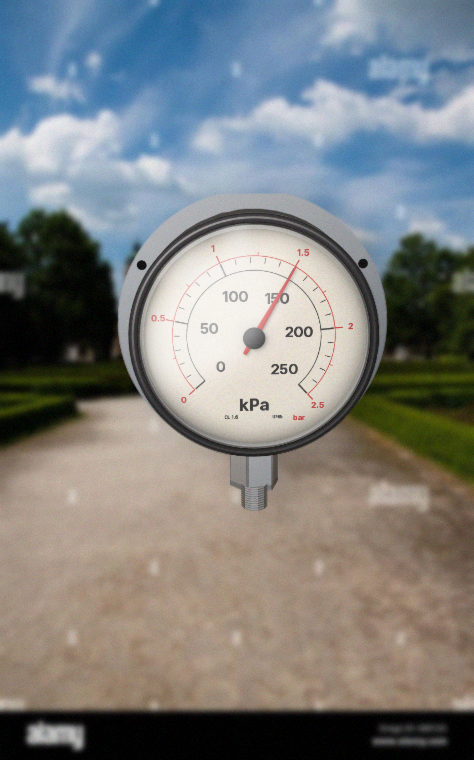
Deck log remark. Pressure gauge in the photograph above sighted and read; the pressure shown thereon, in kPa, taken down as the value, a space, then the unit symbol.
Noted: 150 kPa
